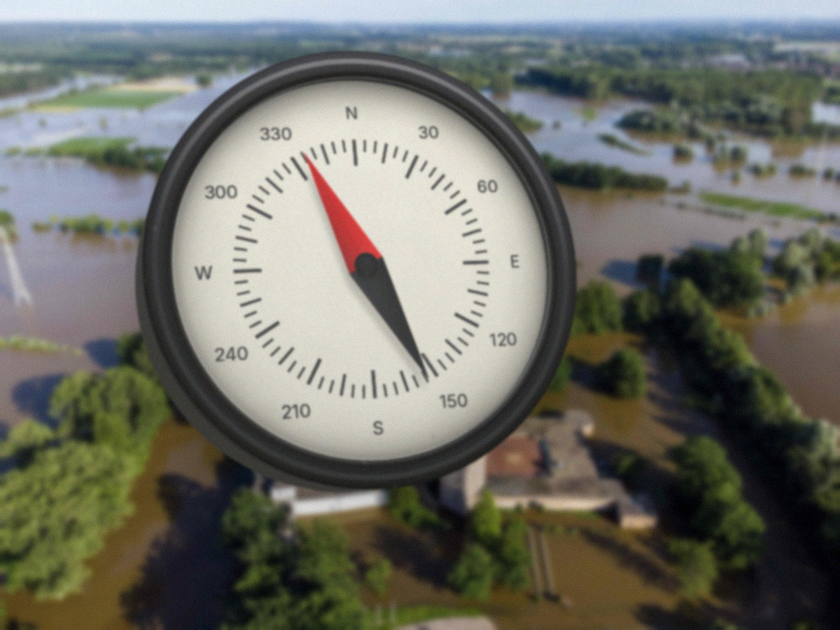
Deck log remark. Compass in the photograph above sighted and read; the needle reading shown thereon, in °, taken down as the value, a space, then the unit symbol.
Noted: 335 °
